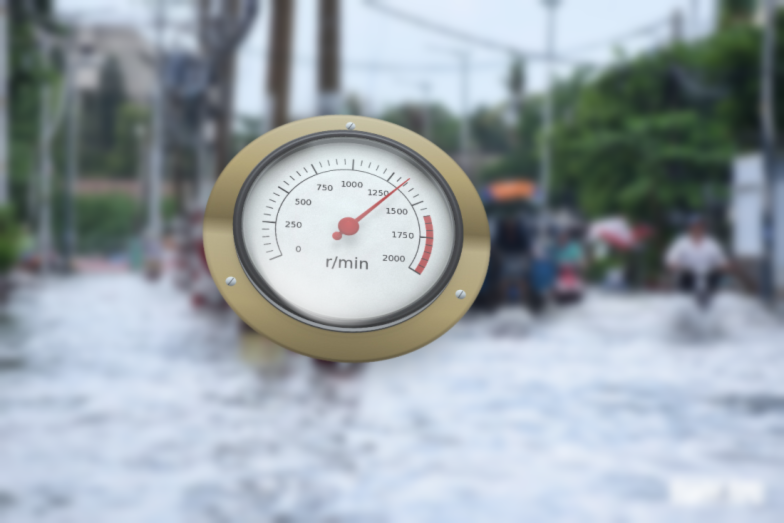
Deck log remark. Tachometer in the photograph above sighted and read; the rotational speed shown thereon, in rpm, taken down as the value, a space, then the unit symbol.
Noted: 1350 rpm
